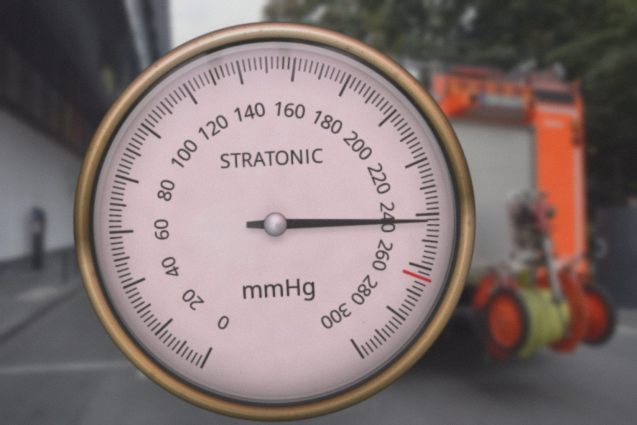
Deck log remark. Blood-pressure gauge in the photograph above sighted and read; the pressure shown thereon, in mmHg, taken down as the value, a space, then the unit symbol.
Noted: 242 mmHg
